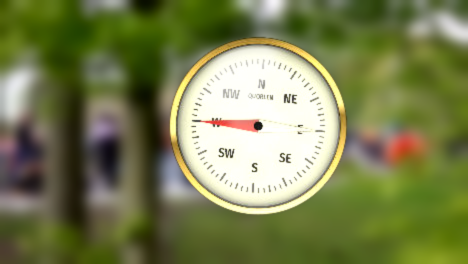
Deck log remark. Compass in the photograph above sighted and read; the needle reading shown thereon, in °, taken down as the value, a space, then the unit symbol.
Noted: 270 °
